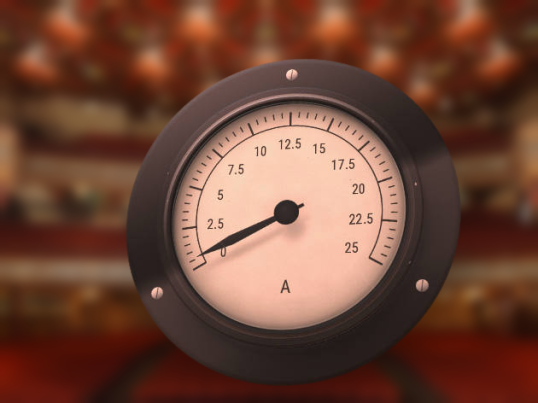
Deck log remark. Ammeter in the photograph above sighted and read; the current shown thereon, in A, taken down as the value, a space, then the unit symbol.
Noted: 0.5 A
